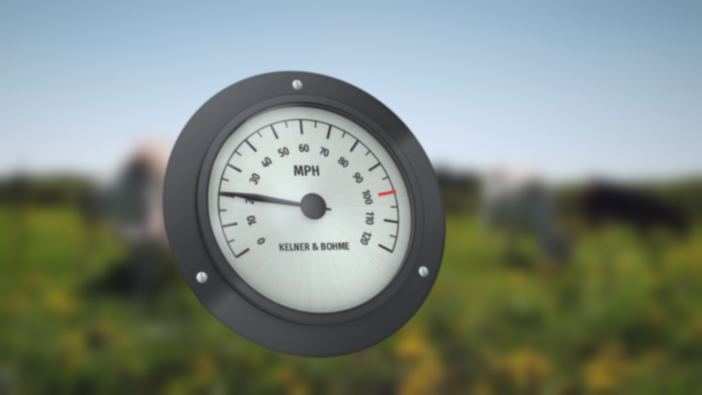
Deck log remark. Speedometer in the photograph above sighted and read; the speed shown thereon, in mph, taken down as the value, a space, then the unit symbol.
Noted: 20 mph
